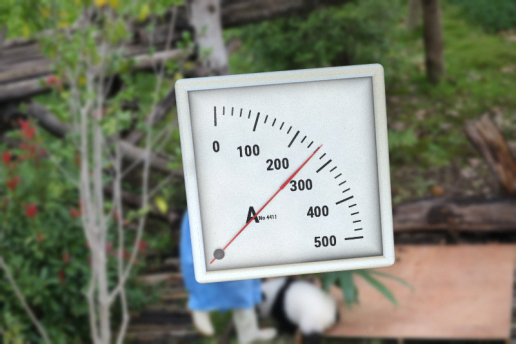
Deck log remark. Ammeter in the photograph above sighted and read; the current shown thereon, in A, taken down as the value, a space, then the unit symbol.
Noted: 260 A
